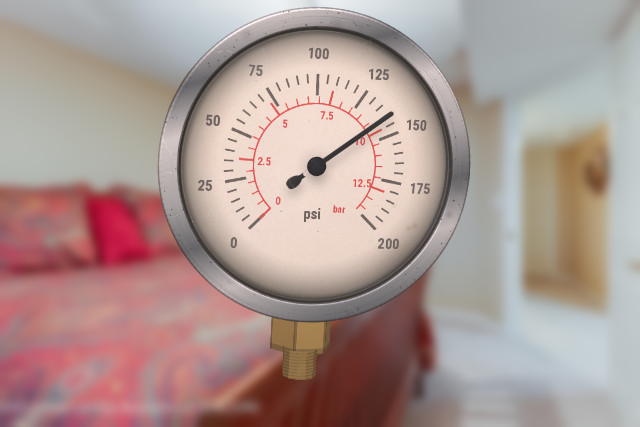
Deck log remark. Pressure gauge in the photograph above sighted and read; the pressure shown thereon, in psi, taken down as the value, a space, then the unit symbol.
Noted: 140 psi
